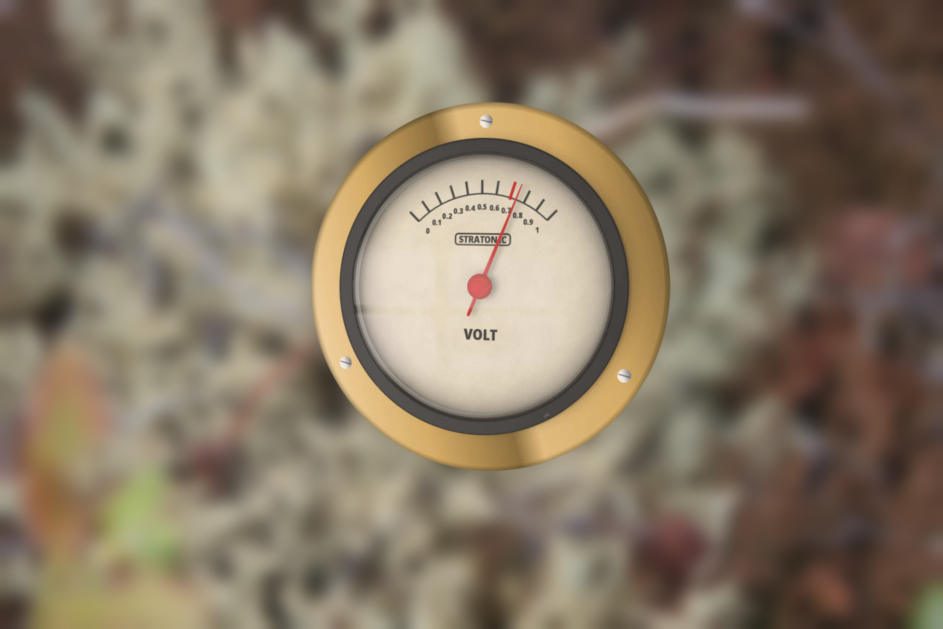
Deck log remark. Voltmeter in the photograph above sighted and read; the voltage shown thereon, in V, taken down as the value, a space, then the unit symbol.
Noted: 0.75 V
